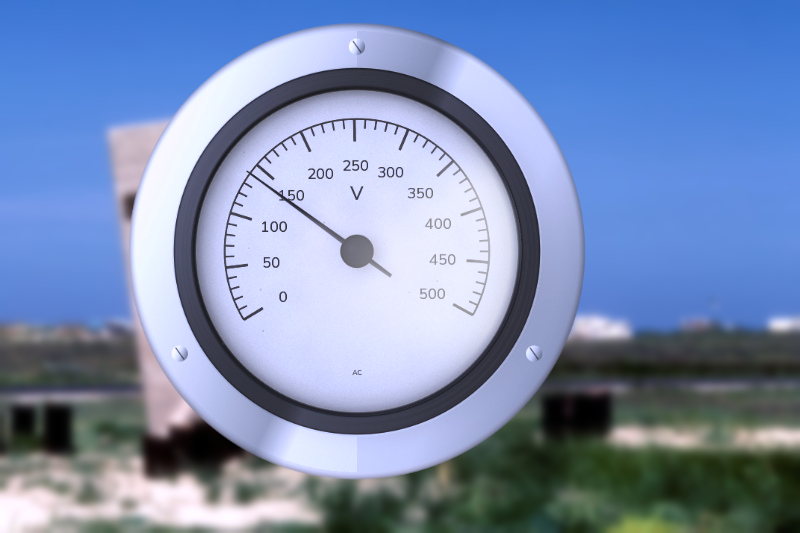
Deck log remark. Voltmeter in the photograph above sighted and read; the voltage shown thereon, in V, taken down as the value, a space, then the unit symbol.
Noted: 140 V
